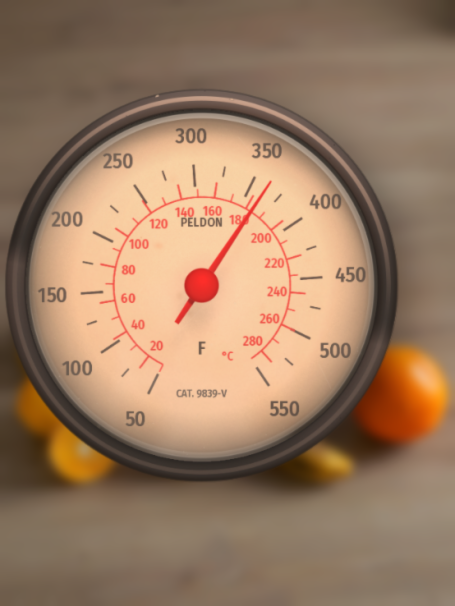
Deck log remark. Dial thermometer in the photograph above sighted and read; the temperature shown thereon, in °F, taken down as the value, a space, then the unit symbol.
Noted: 362.5 °F
